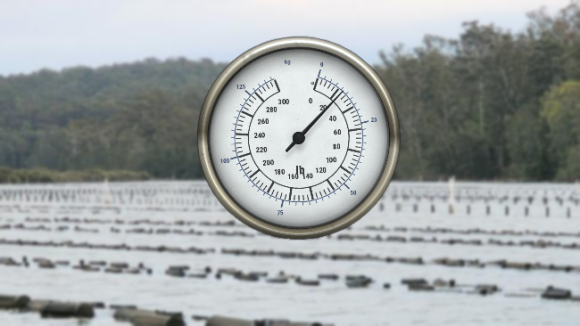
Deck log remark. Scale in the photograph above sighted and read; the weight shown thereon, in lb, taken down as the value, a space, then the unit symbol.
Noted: 24 lb
